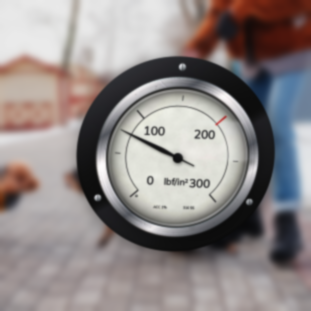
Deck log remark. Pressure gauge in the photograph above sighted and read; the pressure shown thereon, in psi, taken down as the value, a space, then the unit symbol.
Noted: 75 psi
